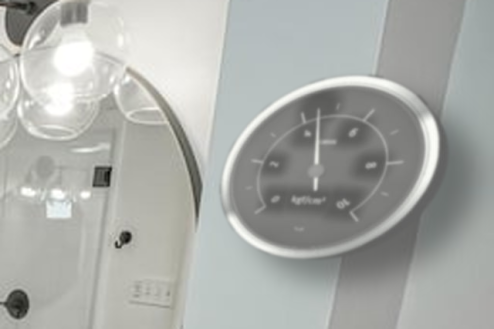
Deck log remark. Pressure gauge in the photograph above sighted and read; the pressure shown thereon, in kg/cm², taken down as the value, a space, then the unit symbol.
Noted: 4.5 kg/cm²
